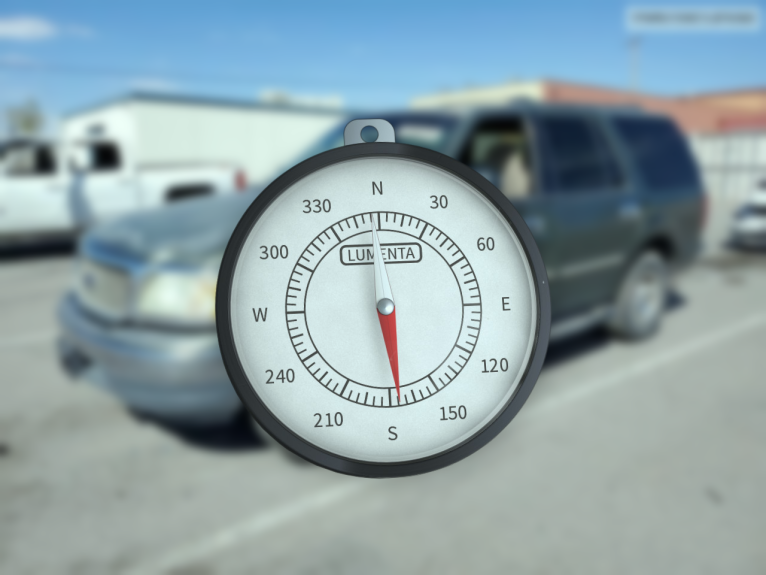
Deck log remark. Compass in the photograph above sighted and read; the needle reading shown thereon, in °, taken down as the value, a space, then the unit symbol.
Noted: 175 °
